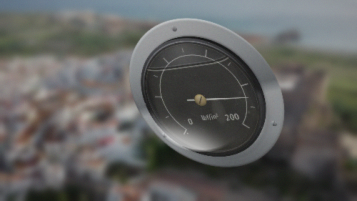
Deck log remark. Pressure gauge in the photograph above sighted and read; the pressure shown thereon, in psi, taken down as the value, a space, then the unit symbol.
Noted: 170 psi
